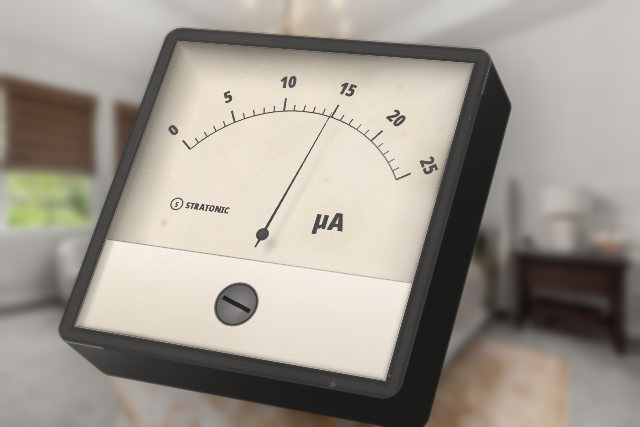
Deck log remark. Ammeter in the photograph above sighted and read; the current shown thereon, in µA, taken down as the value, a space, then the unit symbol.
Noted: 15 µA
